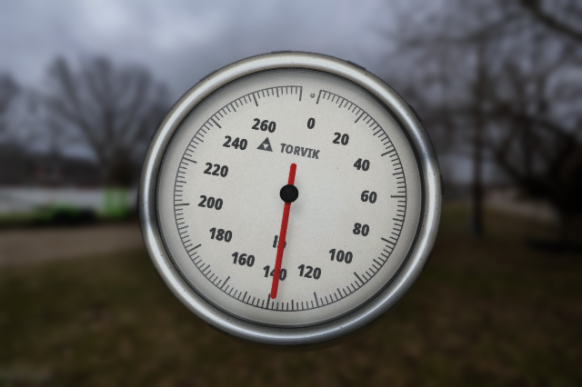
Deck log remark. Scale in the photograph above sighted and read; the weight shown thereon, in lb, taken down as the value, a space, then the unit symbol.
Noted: 138 lb
